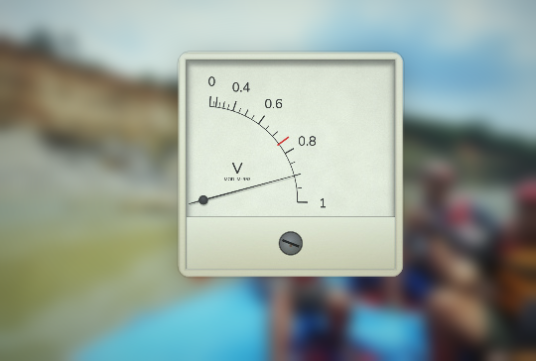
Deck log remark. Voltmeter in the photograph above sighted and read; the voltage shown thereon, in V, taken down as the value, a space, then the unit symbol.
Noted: 0.9 V
